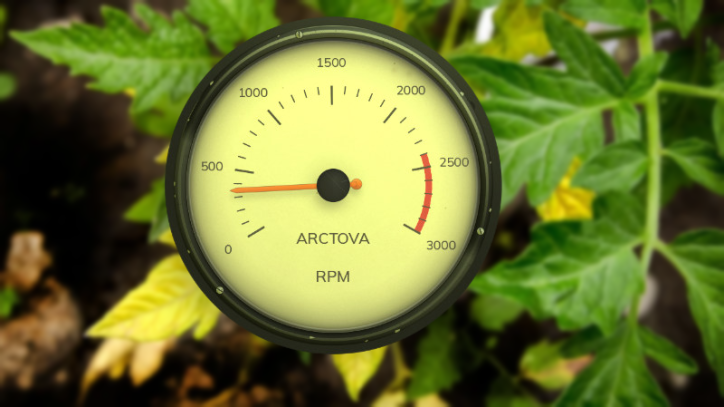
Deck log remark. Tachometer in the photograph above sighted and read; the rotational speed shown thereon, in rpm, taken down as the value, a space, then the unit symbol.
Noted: 350 rpm
